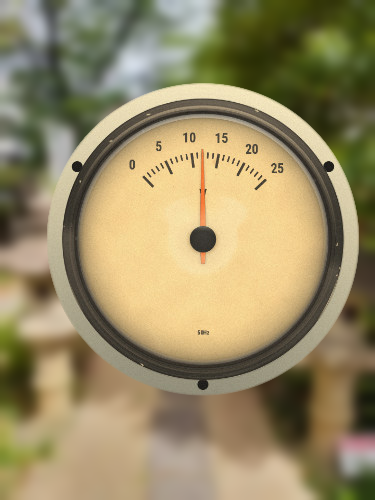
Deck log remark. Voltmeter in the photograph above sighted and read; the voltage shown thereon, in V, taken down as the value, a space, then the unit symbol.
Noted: 12 V
